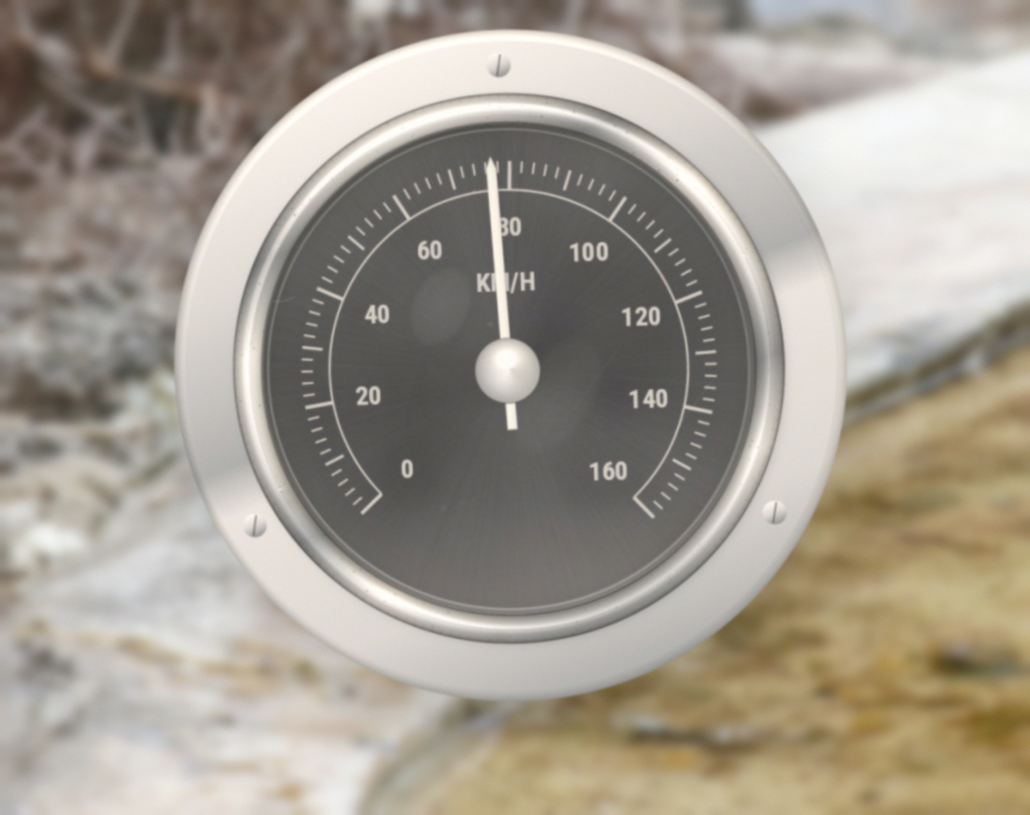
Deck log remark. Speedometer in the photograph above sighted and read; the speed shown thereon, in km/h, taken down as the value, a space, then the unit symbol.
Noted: 77 km/h
